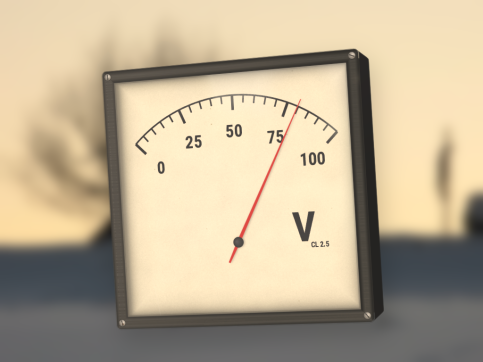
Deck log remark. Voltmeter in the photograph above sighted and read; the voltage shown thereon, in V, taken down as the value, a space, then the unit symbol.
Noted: 80 V
